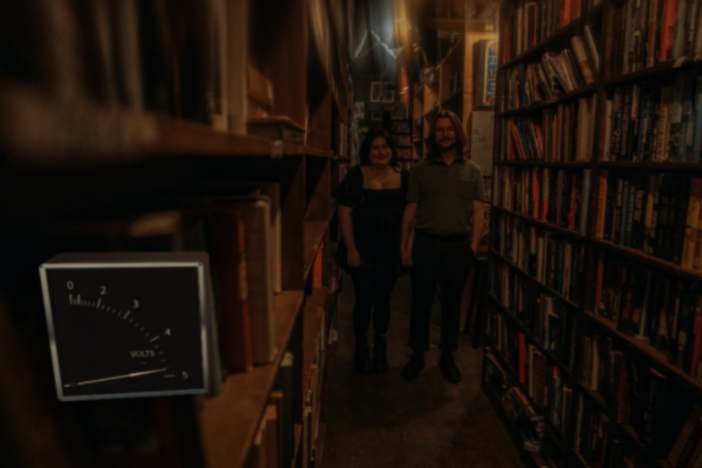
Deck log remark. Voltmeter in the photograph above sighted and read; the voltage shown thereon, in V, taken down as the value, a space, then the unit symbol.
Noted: 4.8 V
